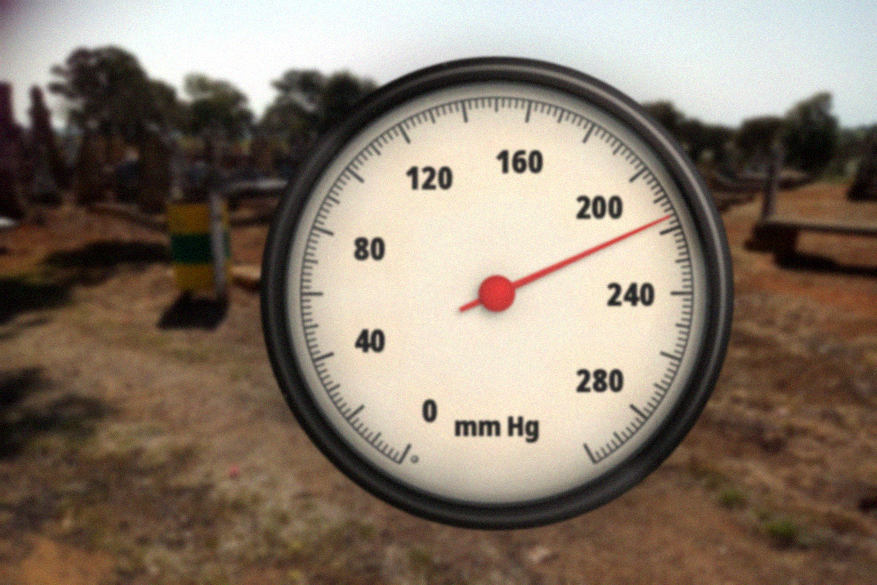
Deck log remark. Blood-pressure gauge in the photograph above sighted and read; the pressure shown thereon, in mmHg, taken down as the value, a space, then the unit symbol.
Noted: 216 mmHg
